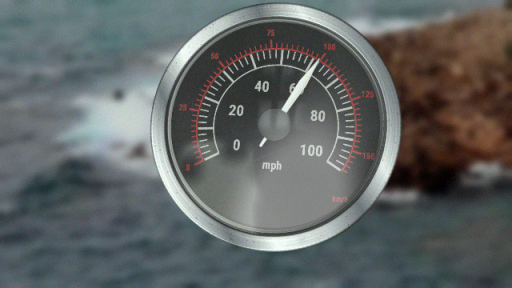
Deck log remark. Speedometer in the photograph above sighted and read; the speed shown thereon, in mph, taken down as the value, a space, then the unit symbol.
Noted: 62 mph
